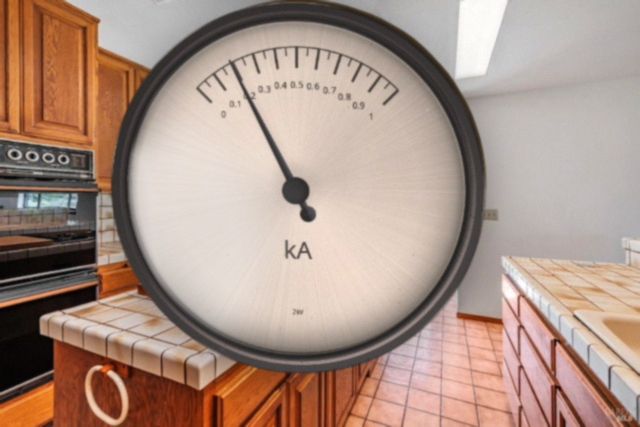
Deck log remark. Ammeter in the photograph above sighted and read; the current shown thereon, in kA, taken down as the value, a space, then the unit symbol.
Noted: 0.2 kA
